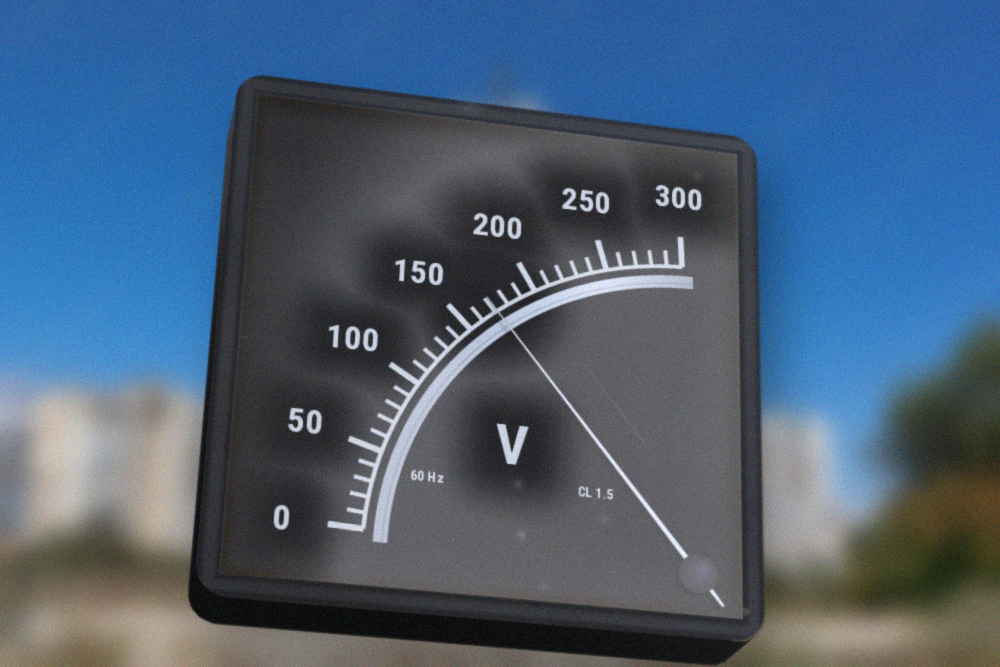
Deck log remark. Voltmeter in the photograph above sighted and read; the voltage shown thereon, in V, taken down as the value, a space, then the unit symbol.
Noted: 170 V
